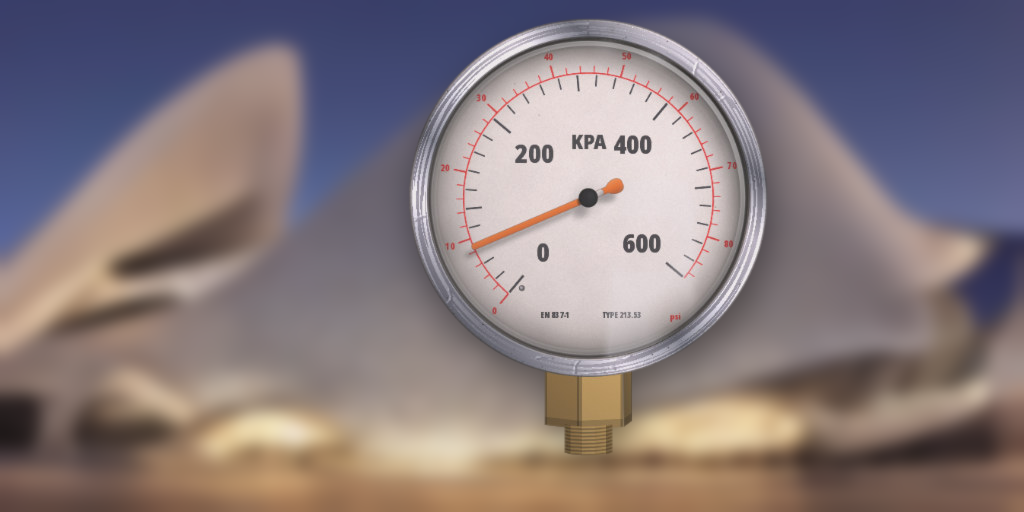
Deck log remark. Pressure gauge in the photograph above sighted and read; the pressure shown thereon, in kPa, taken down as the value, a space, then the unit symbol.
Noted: 60 kPa
